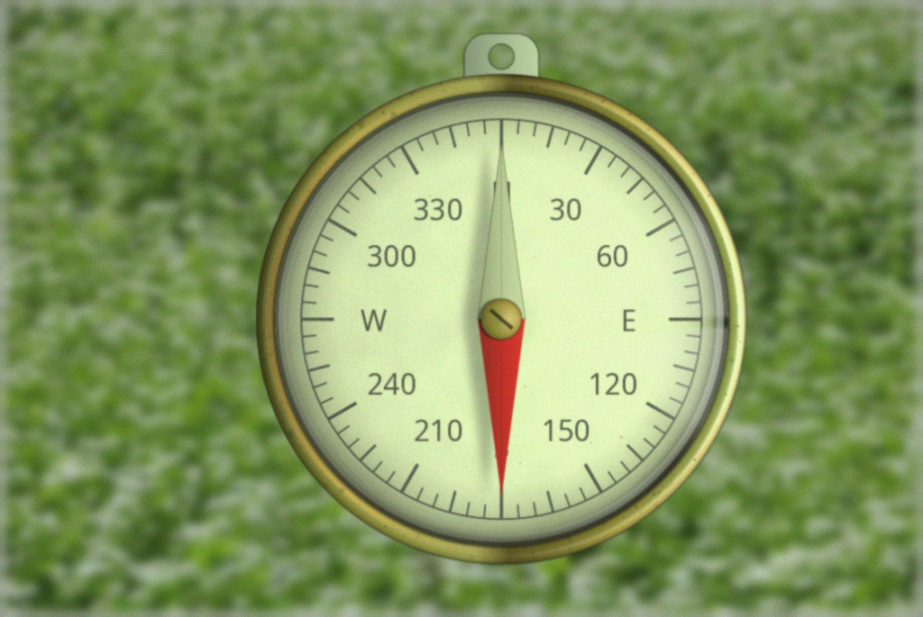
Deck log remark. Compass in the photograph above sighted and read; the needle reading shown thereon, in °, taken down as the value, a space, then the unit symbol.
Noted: 180 °
